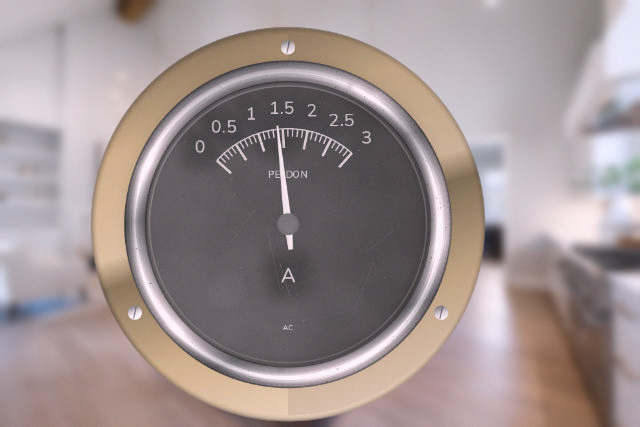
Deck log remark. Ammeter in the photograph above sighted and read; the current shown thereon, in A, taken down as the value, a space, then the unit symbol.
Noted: 1.4 A
